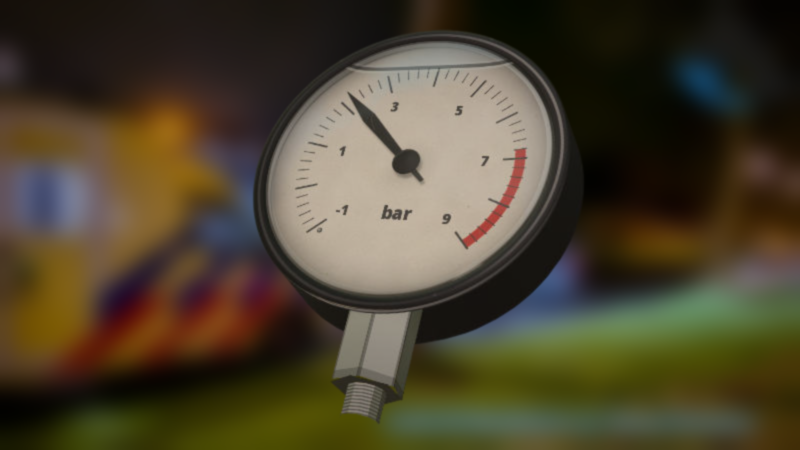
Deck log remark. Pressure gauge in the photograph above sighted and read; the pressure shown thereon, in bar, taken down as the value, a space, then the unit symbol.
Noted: 2.2 bar
